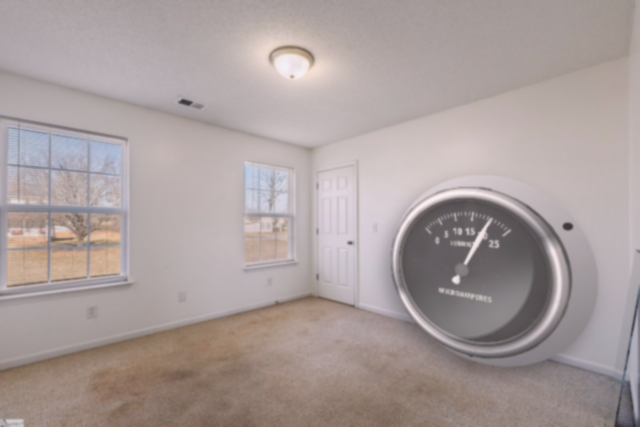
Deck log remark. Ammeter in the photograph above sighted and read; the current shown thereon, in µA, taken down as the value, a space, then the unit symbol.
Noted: 20 µA
